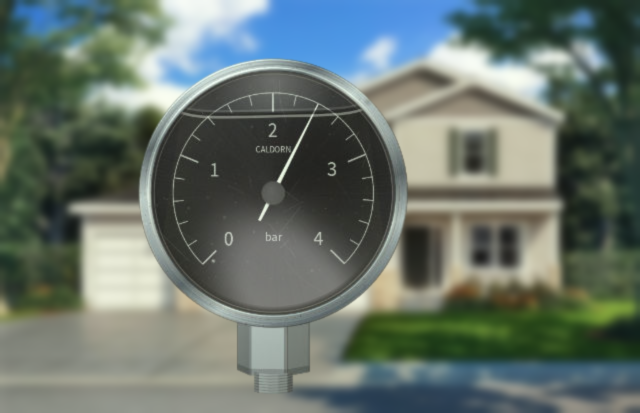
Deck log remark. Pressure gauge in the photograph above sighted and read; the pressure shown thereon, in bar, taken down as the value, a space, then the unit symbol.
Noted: 2.4 bar
